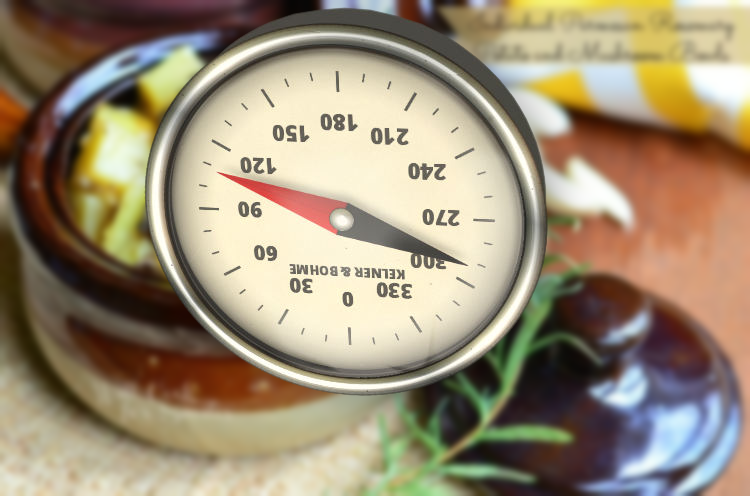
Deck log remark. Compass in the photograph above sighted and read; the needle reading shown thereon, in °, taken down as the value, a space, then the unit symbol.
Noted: 110 °
